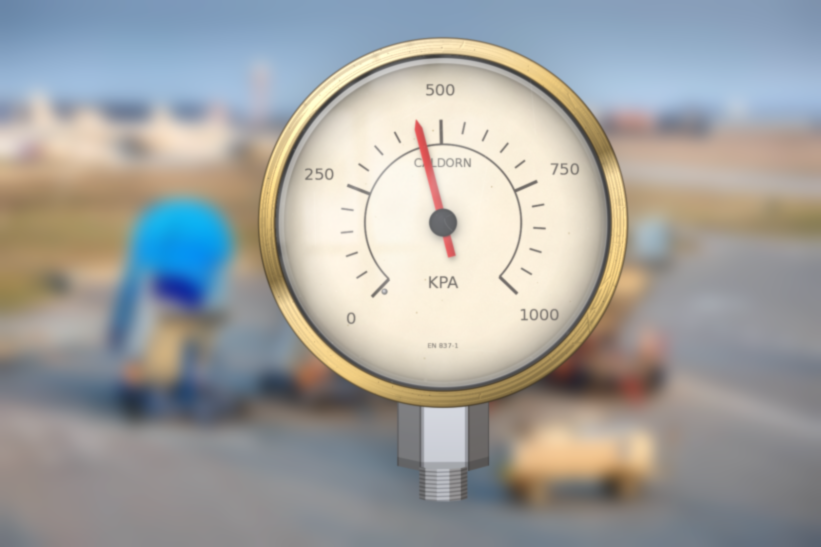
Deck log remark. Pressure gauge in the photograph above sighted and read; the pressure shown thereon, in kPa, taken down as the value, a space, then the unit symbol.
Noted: 450 kPa
